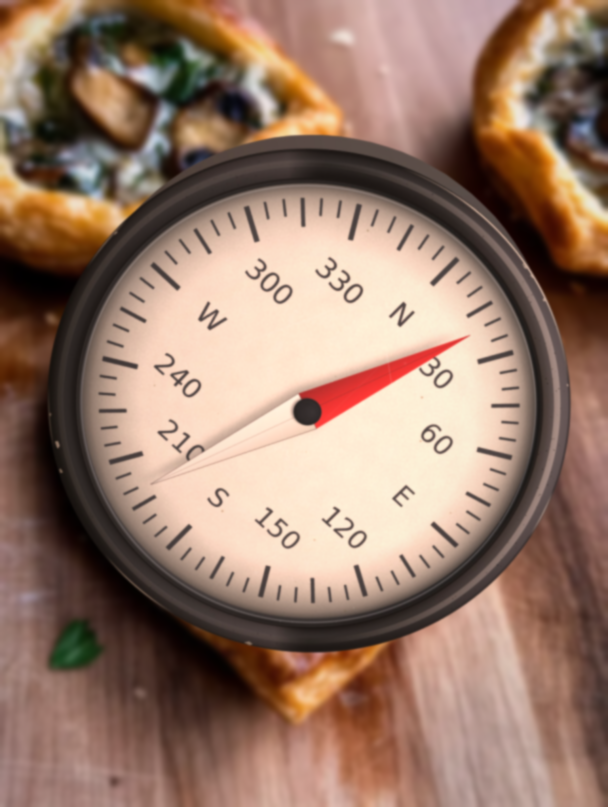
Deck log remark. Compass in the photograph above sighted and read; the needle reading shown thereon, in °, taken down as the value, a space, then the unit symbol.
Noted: 20 °
